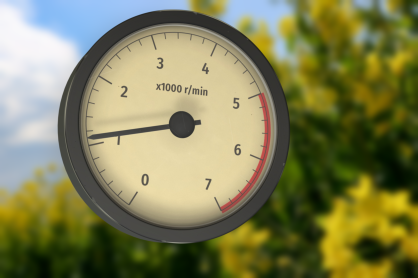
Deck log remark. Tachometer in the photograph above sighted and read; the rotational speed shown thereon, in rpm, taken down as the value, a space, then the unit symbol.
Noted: 1100 rpm
